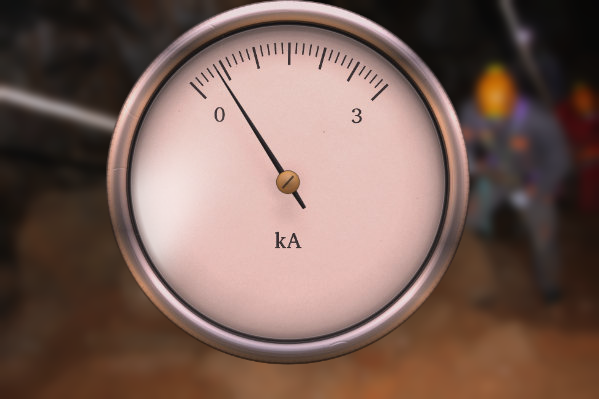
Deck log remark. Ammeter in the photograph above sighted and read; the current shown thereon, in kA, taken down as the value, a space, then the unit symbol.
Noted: 0.4 kA
